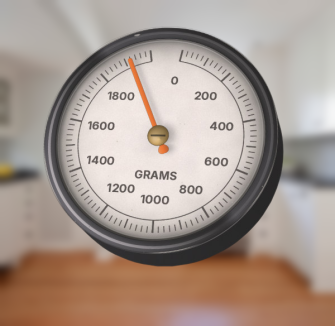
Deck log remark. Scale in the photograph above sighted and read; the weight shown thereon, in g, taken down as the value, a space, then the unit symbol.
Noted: 1920 g
